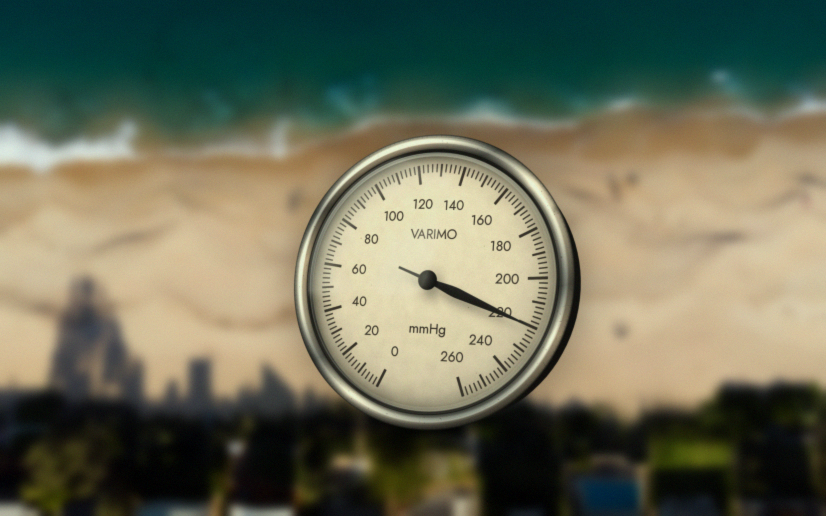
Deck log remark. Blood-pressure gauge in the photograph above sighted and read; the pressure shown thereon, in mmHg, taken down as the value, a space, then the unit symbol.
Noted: 220 mmHg
